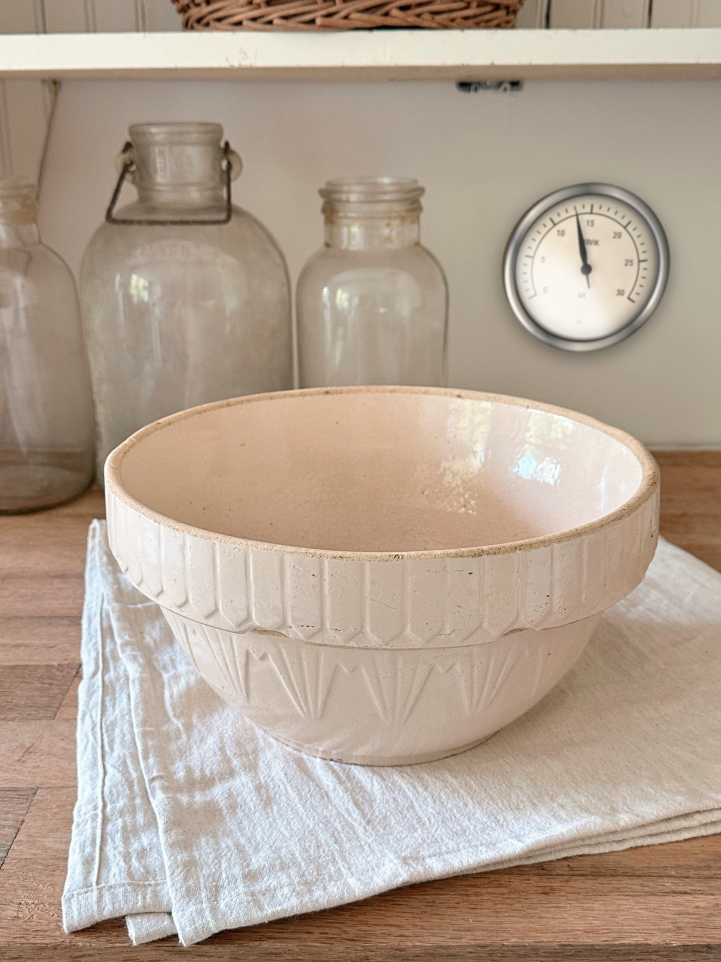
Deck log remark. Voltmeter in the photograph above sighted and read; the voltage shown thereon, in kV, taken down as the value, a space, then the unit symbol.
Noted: 13 kV
